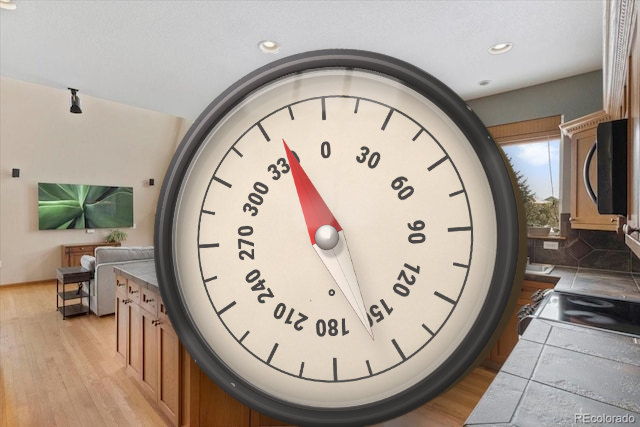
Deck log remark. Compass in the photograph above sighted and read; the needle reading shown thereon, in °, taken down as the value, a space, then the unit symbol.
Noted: 337.5 °
